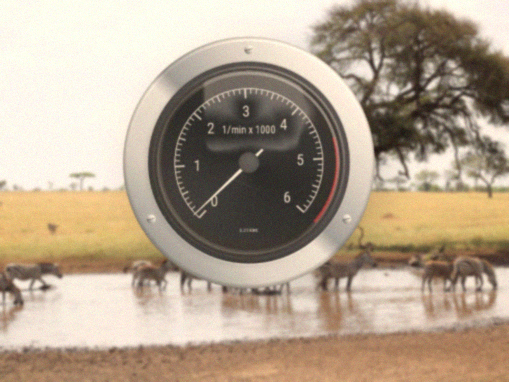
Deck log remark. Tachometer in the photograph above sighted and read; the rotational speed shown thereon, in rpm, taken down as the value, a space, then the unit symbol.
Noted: 100 rpm
